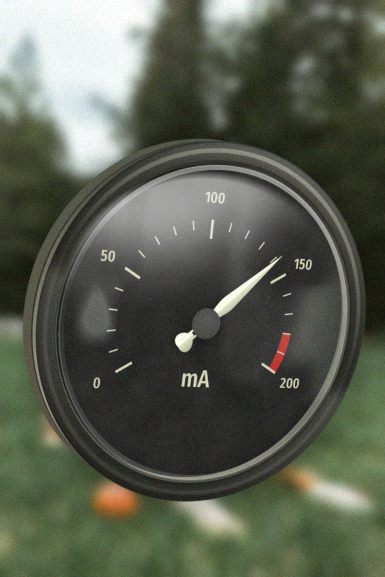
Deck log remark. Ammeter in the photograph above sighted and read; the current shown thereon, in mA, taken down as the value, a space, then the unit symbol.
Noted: 140 mA
